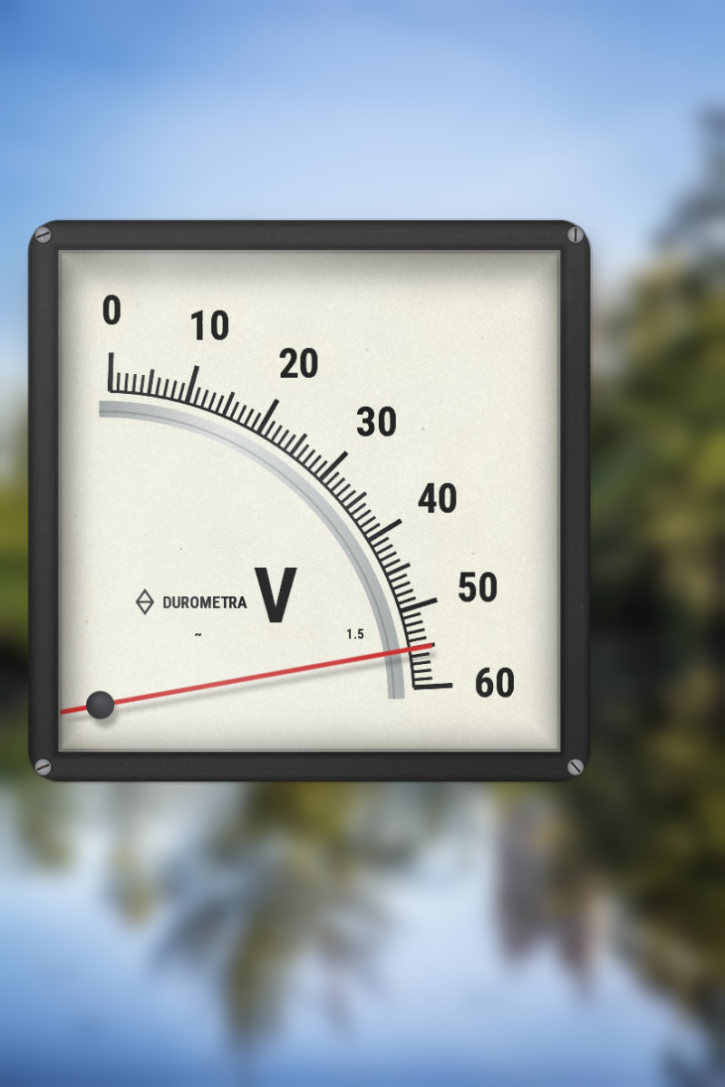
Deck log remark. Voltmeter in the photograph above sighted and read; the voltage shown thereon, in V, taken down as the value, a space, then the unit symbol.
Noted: 55 V
